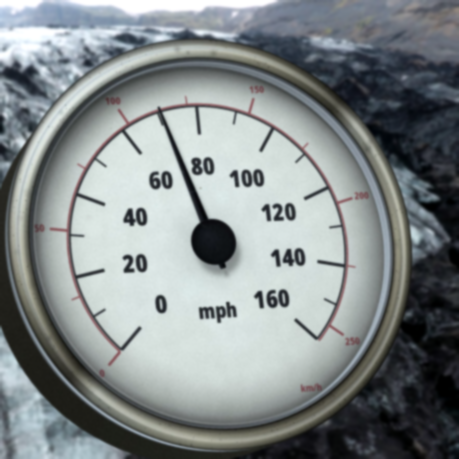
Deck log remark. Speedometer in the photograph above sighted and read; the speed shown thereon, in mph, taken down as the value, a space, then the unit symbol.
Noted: 70 mph
